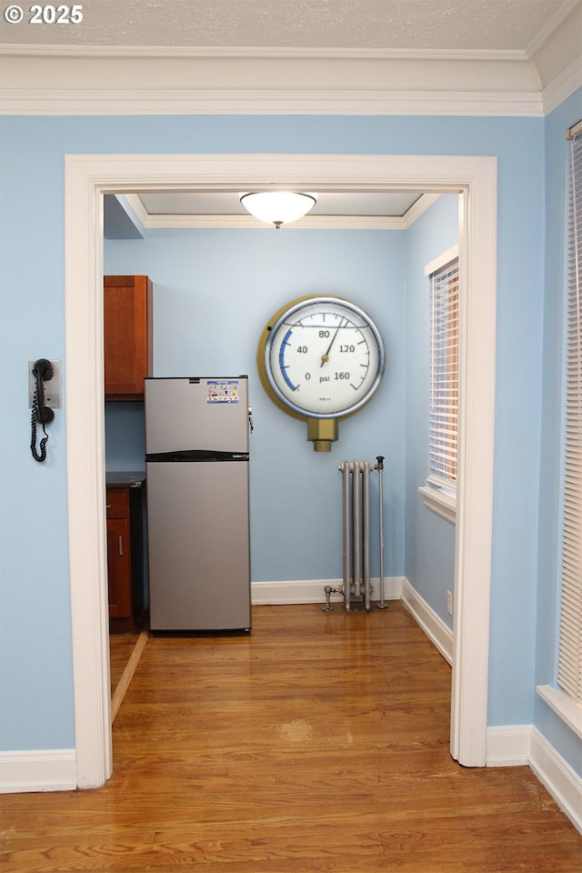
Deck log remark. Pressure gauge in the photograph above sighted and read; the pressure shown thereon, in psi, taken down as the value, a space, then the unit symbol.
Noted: 95 psi
